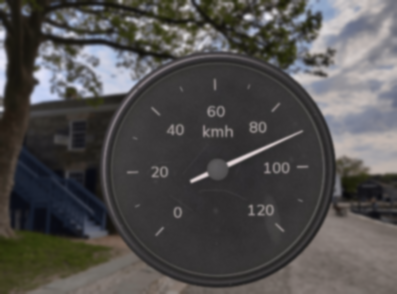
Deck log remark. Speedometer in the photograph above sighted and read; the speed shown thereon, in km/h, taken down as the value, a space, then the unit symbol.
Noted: 90 km/h
